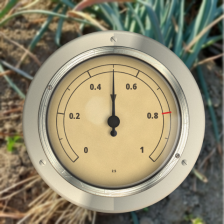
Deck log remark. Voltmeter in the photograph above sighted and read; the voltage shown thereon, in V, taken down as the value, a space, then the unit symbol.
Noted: 0.5 V
